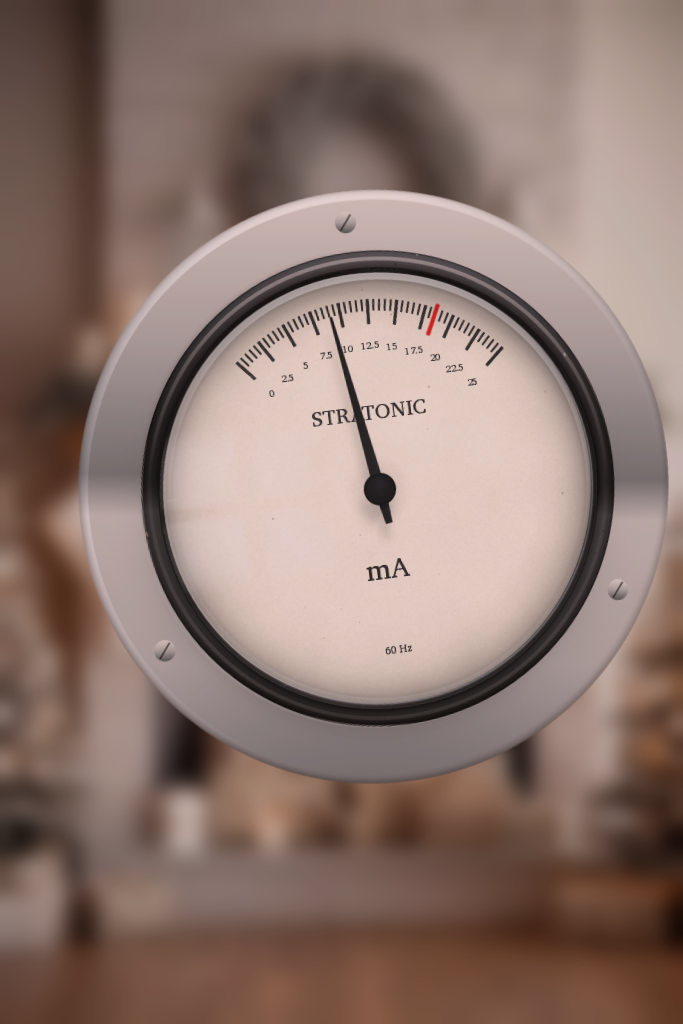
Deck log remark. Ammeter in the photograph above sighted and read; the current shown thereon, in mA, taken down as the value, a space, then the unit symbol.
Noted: 9 mA
